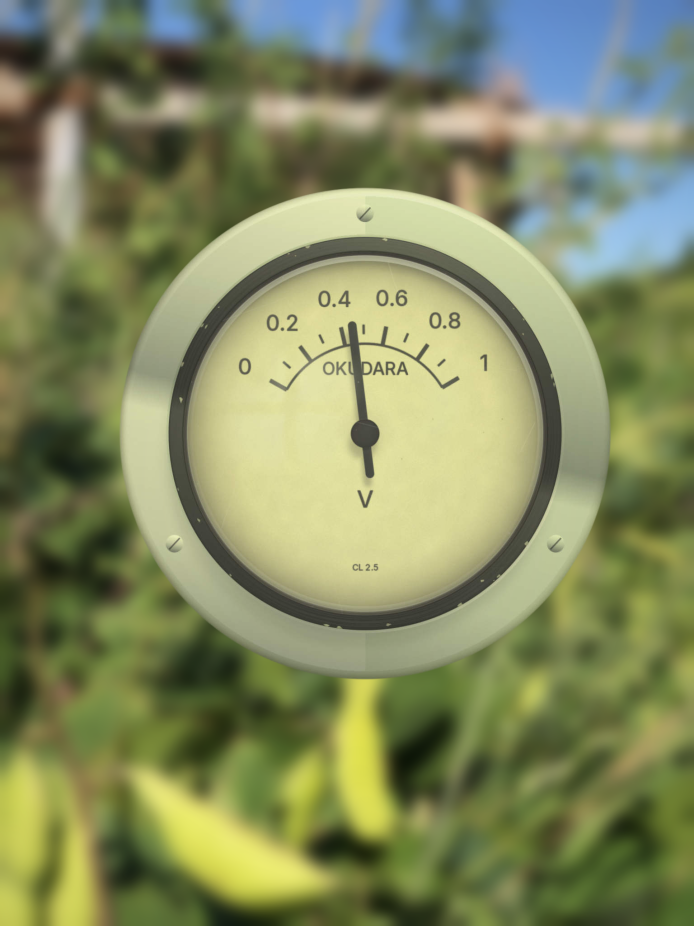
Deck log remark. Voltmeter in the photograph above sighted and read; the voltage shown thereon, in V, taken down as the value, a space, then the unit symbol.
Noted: 0.45 V
